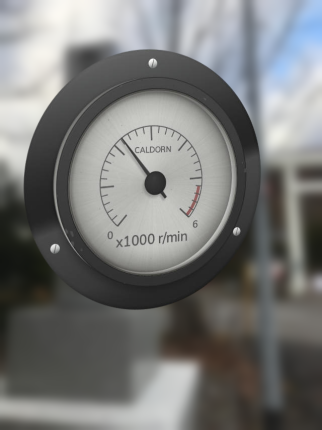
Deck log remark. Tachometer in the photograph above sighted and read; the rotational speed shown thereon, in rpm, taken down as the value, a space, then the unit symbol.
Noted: 2200 rpm
